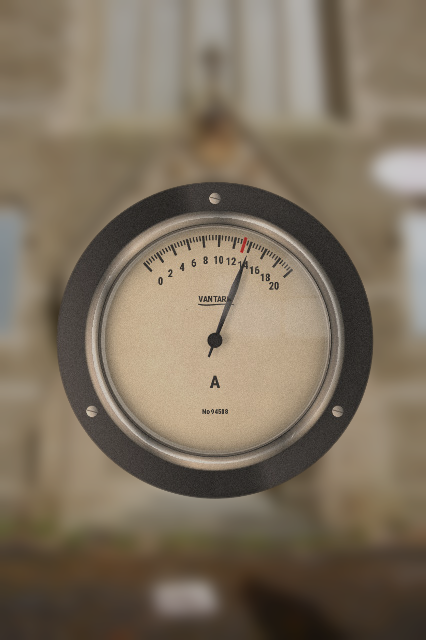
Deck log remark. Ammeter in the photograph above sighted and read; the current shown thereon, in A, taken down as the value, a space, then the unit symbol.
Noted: 14 A
